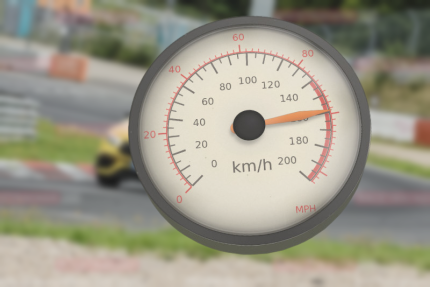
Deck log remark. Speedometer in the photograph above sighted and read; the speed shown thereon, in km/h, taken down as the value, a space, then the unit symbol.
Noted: 160 km/h
